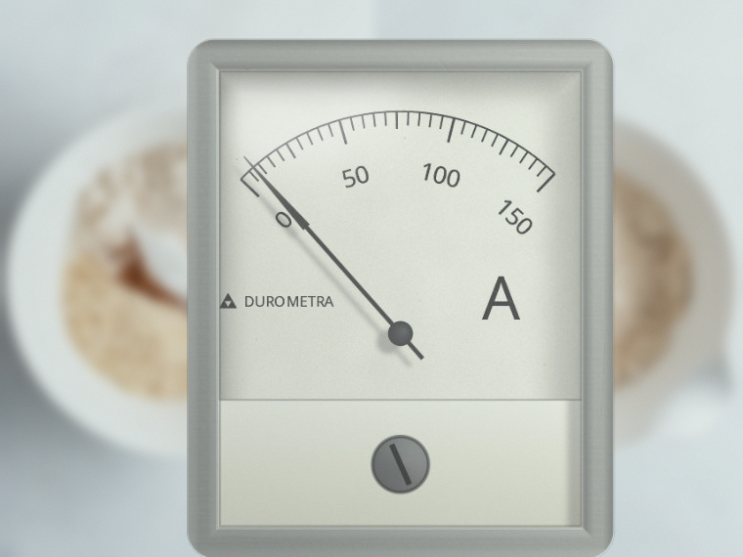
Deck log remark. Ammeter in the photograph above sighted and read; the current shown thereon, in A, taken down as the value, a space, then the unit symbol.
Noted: 7.5 A
